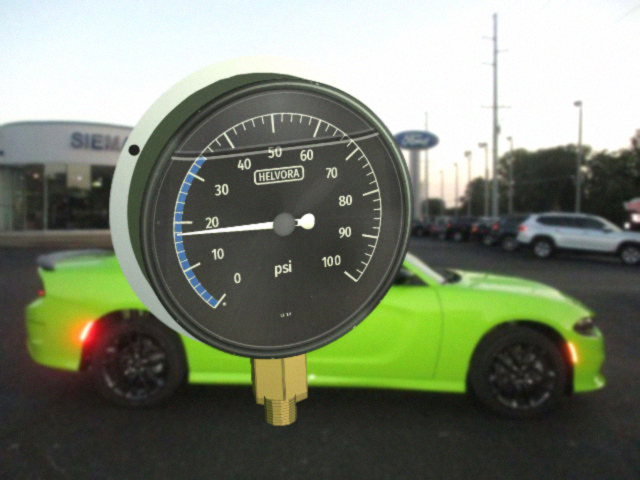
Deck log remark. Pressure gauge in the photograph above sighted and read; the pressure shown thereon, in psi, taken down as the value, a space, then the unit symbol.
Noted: 18 psi
